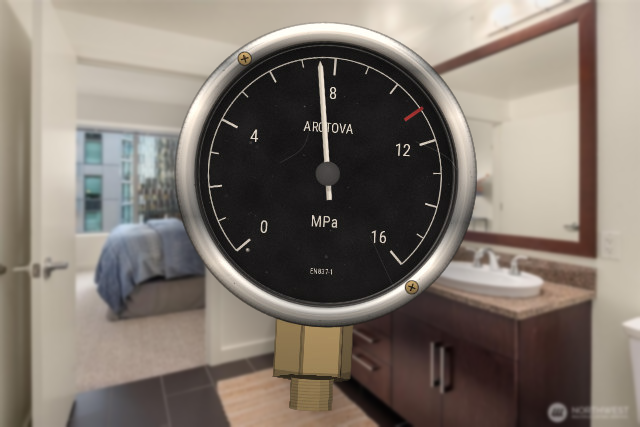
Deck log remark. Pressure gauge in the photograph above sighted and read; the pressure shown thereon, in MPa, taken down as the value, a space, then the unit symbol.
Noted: 7.5 MPa
